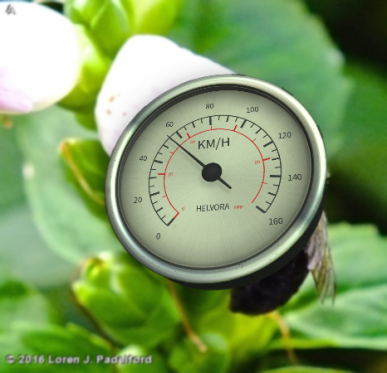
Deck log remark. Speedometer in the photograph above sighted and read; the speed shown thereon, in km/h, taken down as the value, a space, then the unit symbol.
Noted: 55 km/h
